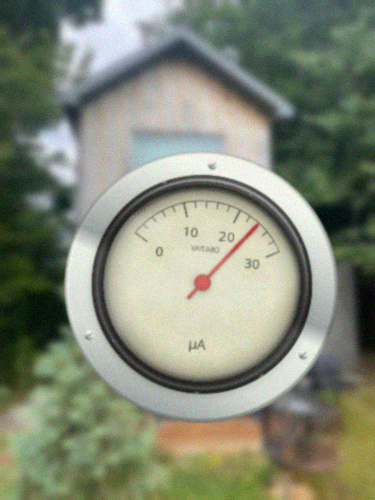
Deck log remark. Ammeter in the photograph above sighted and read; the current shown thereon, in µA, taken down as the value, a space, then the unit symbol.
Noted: 24 µA
